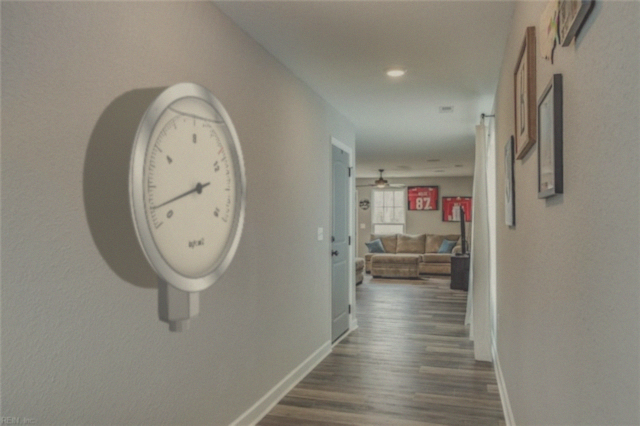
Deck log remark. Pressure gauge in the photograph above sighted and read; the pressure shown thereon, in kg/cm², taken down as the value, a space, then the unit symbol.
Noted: 1 kg/cm²
